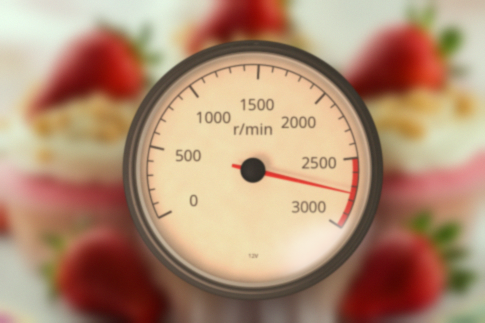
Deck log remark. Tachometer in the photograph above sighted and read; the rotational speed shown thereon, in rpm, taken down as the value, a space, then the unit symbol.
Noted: 2750 rpm
